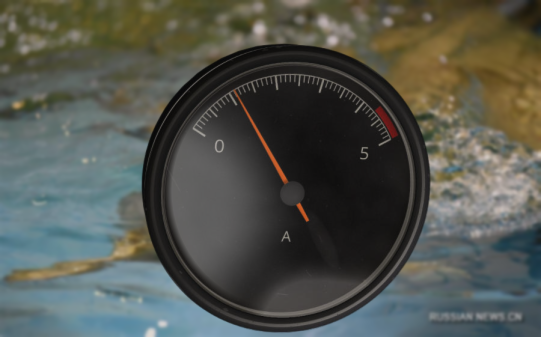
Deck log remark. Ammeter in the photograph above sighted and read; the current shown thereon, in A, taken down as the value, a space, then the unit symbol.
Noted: 1.1 A
